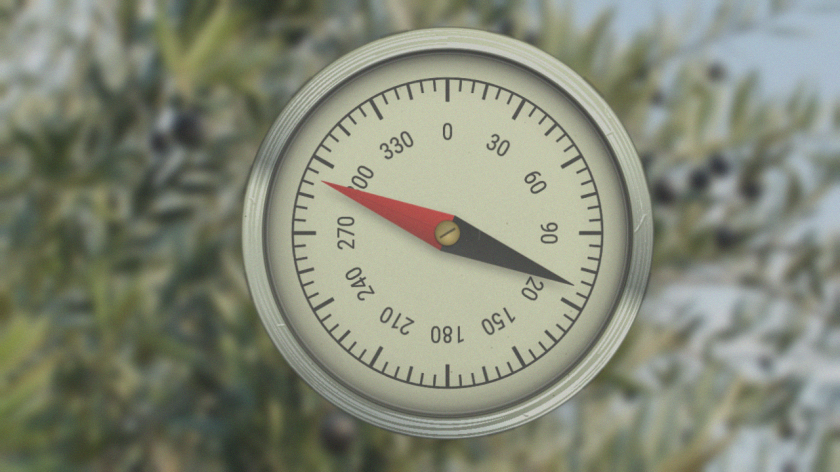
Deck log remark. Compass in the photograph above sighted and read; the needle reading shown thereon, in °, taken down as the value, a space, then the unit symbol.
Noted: 292.5 °
